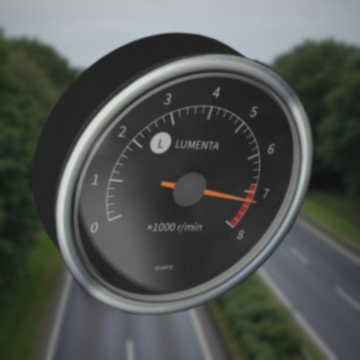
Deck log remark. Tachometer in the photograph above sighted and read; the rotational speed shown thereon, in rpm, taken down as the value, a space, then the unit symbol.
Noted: 7200 rpm
